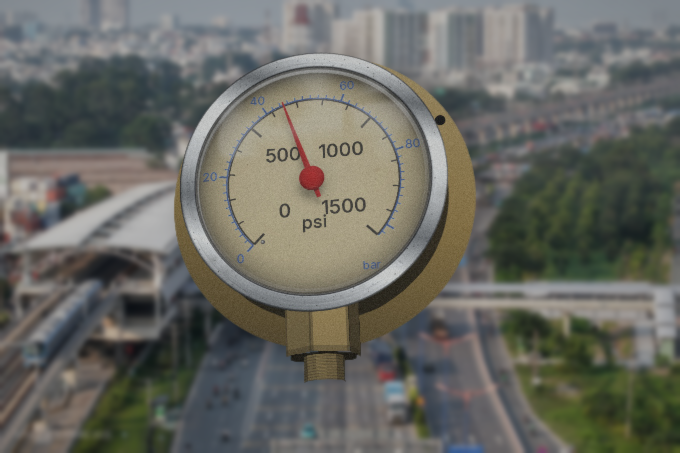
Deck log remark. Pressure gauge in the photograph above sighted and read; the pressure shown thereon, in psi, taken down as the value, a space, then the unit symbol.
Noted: 650 psi
